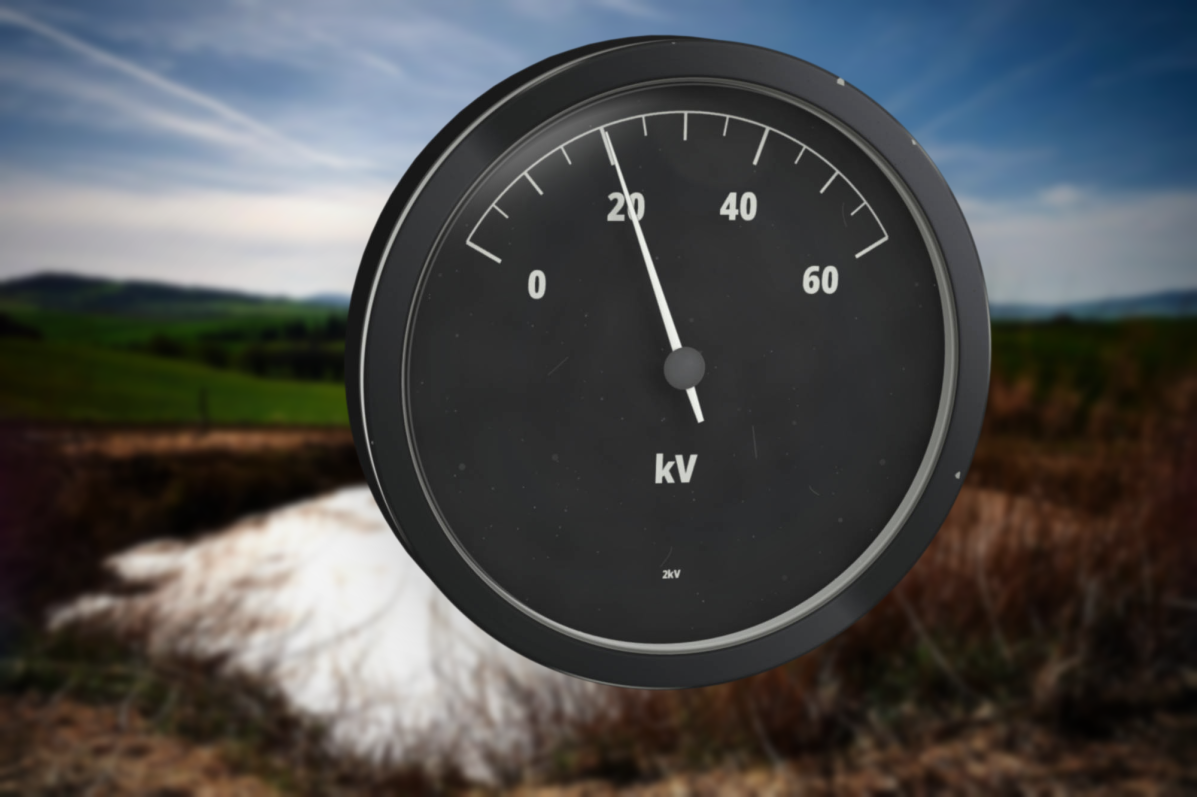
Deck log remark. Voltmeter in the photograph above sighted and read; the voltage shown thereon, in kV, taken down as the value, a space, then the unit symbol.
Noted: 20 kV
